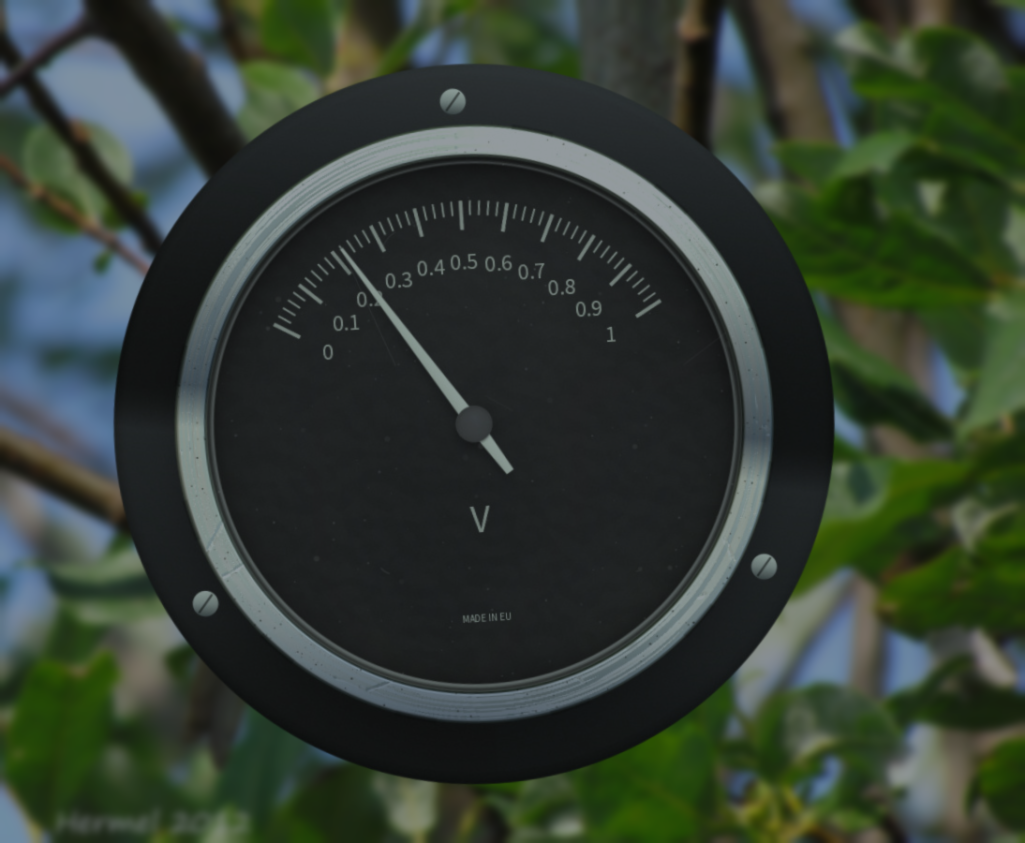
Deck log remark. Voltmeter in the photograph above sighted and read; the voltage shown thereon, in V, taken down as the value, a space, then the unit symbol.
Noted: 0.22 V
